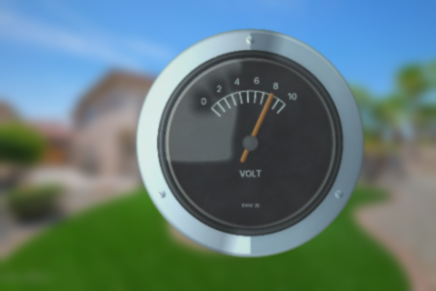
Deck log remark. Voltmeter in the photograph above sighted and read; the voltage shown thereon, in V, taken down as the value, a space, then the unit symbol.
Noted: 8 V
